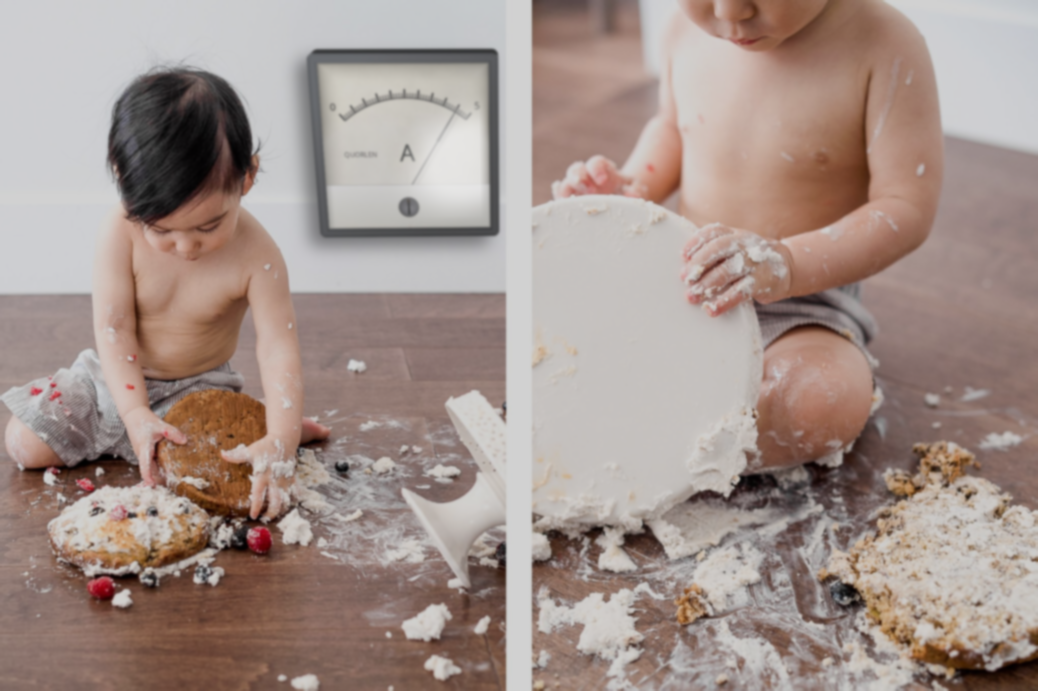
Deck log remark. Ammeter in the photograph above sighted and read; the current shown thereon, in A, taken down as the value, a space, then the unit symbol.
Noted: 4.5 A
